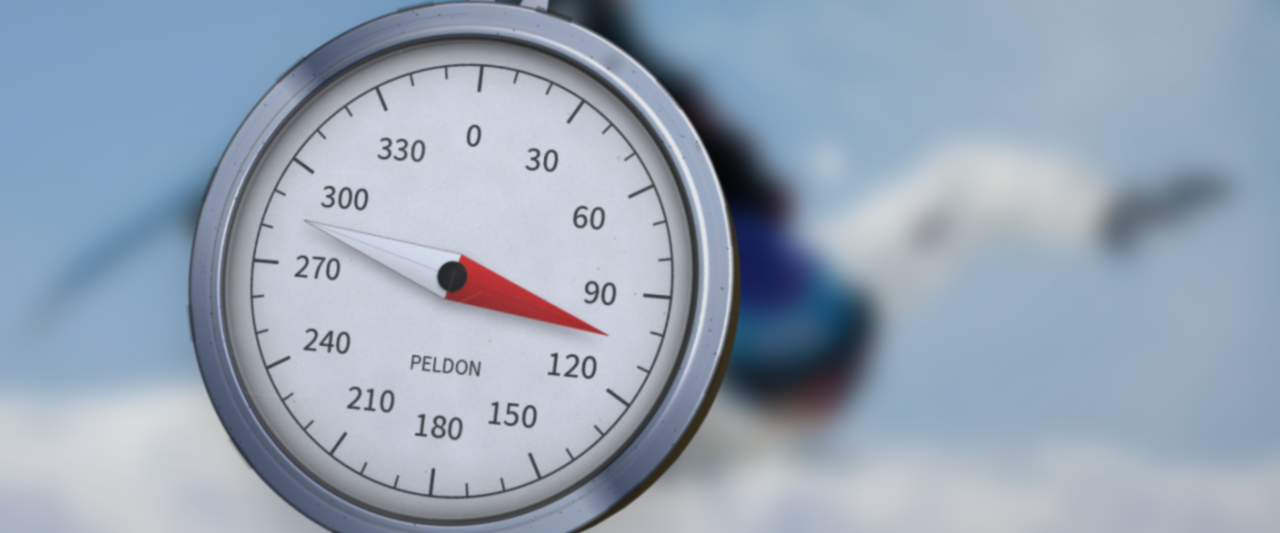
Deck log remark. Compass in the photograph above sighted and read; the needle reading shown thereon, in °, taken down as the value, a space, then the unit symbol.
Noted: 105 °
